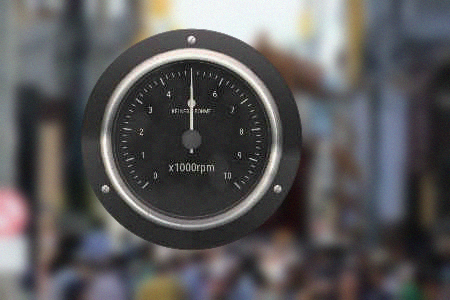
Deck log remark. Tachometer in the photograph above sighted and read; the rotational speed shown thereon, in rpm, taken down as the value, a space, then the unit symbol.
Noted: 5000 rpm
